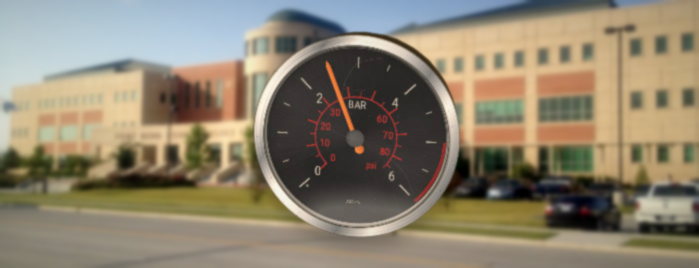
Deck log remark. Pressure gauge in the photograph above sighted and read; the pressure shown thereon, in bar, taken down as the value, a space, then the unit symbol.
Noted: 2.5 bar
